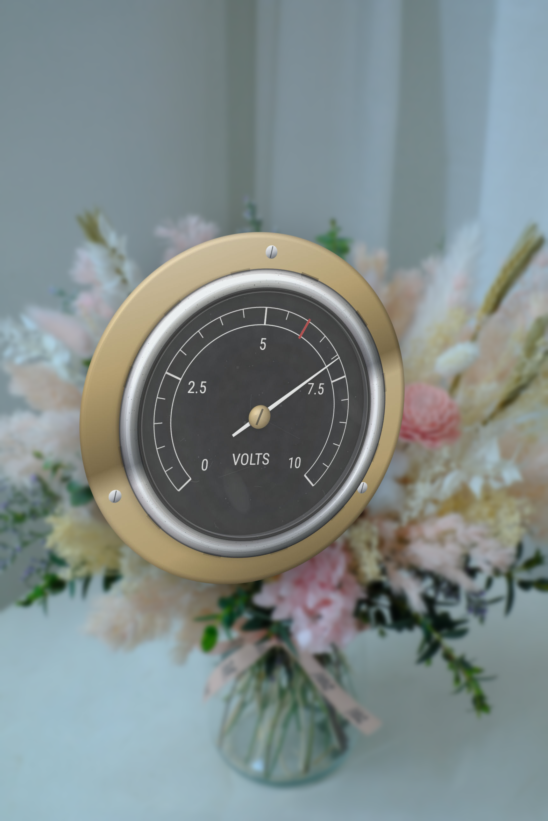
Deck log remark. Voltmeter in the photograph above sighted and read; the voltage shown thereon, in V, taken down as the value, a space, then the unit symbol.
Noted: 7 V
